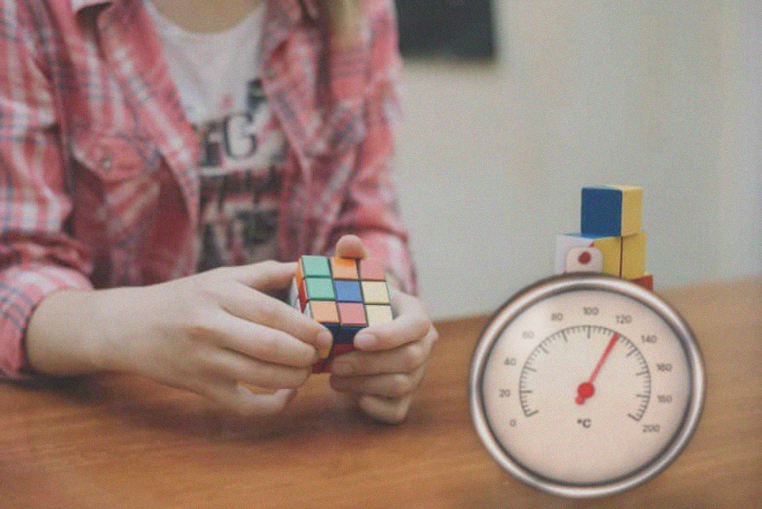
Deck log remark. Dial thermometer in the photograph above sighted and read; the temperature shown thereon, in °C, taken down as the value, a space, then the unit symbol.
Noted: 120 °C
